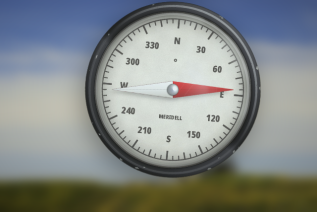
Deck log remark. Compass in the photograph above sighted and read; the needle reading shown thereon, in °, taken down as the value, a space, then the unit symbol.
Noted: 85 °
